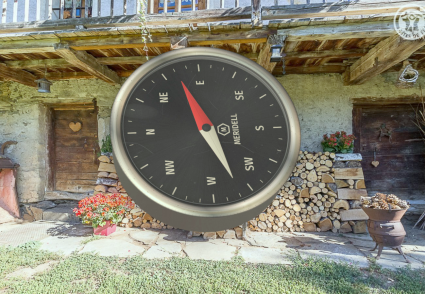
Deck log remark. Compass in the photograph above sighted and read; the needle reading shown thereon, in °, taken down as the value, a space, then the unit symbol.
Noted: 70 °
